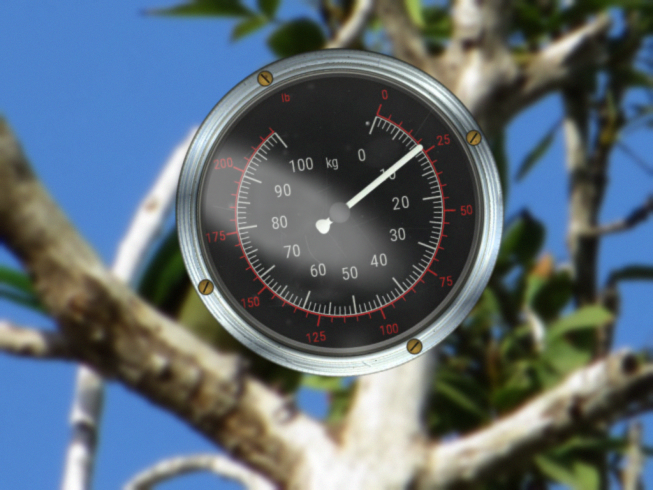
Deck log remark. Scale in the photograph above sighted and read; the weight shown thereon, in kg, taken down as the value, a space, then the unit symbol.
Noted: 10 kg
